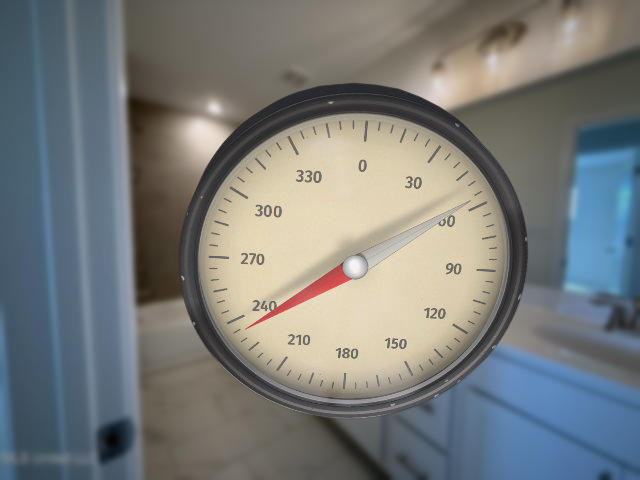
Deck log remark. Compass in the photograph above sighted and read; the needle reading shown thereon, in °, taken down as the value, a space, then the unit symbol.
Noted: 235 °
